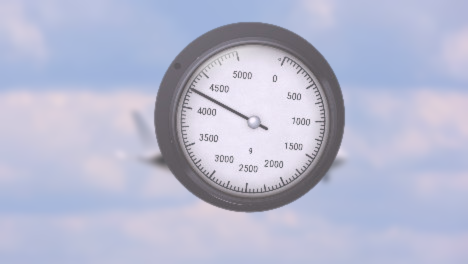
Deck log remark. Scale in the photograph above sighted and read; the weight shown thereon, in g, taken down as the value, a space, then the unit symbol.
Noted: 4250 g
